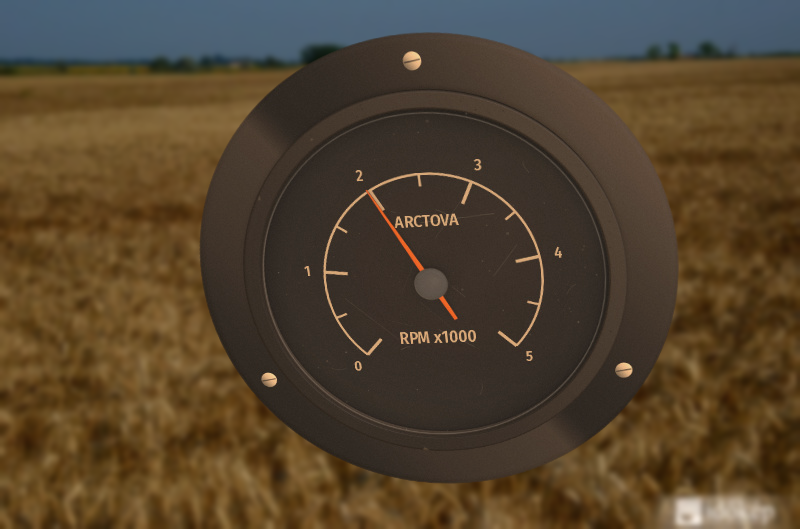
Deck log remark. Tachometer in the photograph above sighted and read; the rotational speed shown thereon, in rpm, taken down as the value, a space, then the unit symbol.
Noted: 2000 rpm
